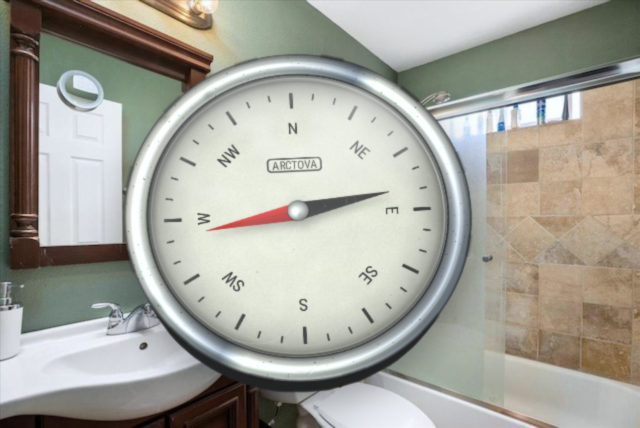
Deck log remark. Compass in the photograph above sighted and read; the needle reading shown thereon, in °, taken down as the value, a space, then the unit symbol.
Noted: 260 °
